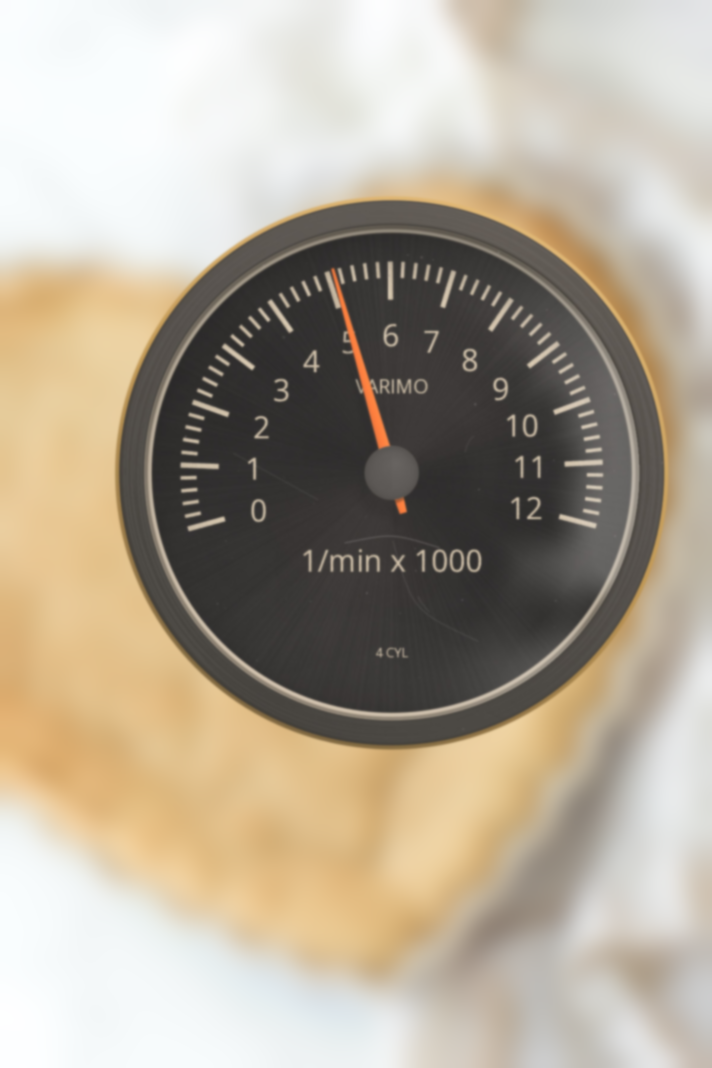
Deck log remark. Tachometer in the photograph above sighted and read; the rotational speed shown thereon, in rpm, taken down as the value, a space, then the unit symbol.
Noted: 5100 rpm
